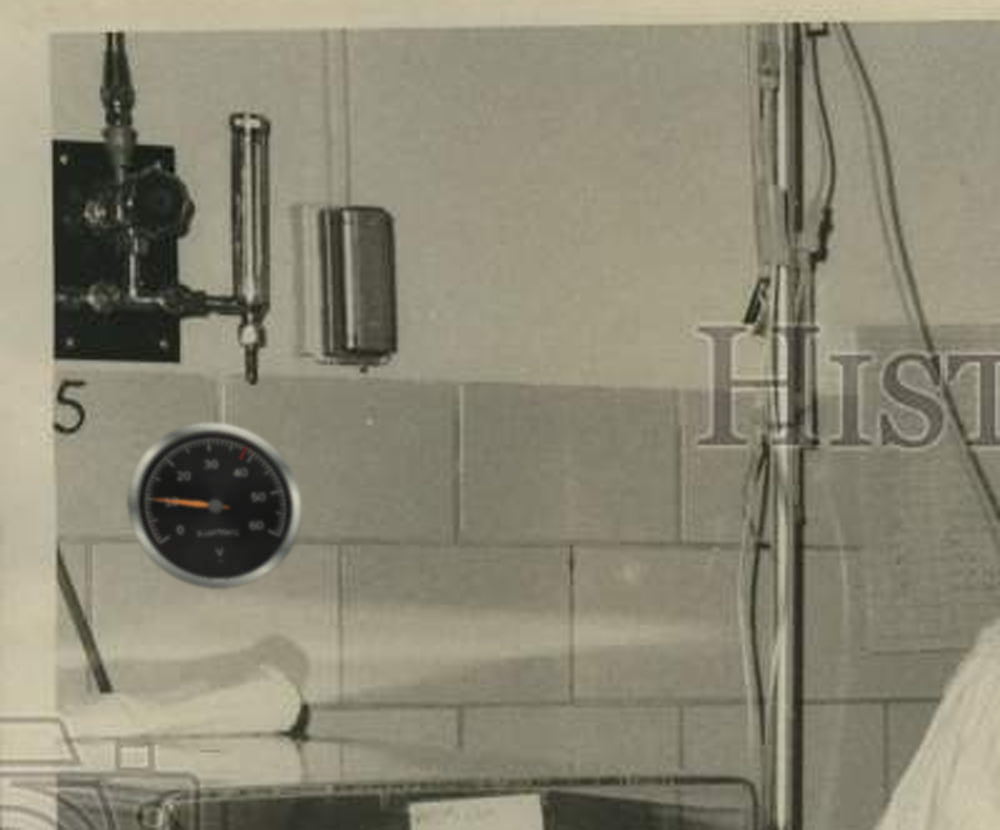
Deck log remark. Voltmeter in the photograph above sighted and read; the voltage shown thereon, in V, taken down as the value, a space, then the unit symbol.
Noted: 10 V
